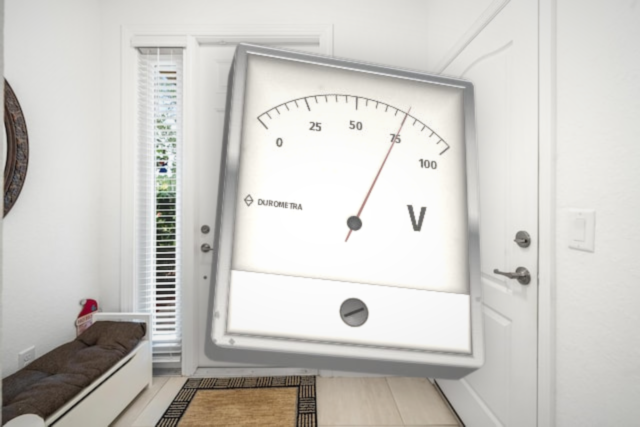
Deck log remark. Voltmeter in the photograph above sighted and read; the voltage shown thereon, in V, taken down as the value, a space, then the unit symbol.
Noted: 75 V
